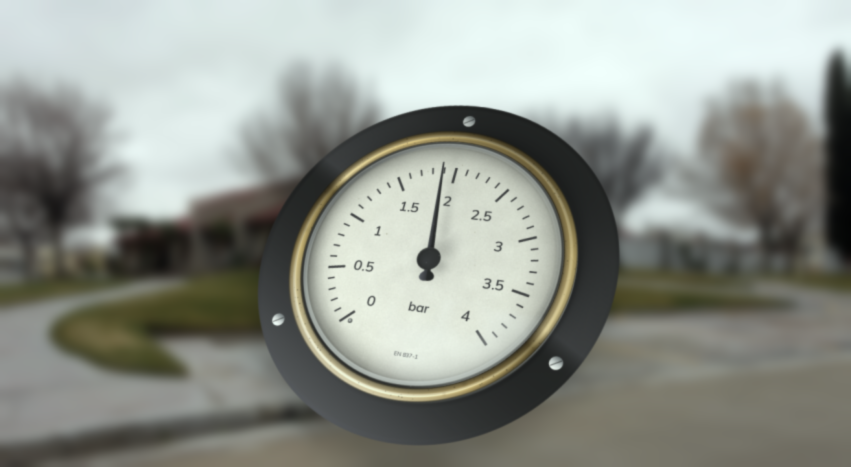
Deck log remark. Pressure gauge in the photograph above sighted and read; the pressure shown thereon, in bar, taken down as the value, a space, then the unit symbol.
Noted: 1.9 bar
